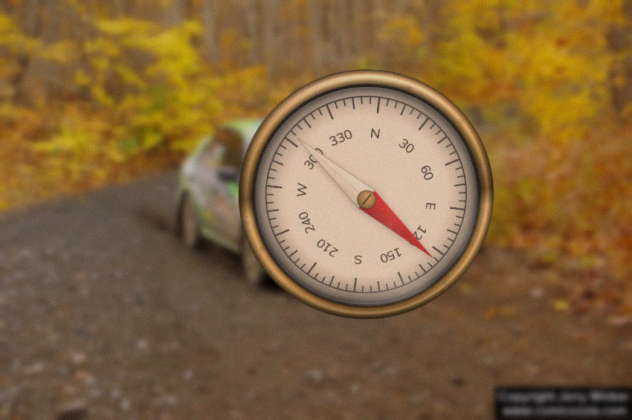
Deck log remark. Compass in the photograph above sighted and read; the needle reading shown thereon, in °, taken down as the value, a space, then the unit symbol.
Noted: 125 °
